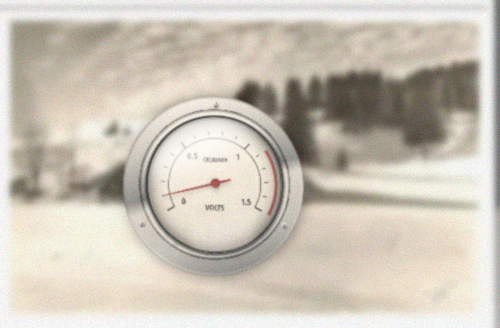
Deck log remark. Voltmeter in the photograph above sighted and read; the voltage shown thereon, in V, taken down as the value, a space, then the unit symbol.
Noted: 0.1 V
